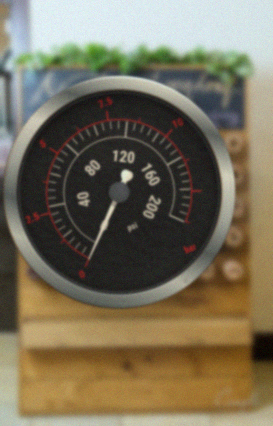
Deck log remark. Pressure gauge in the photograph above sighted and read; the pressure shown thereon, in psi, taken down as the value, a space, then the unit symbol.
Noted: 0 psi
